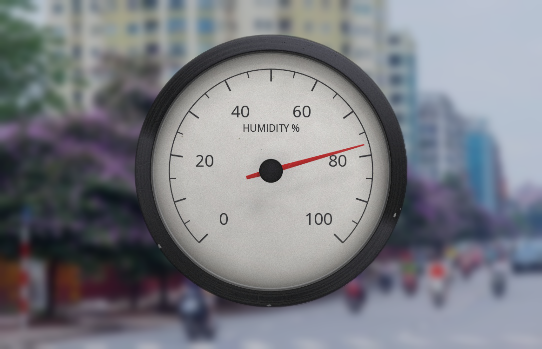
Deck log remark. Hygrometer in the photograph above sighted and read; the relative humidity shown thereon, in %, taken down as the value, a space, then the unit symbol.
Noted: 77.5 %
